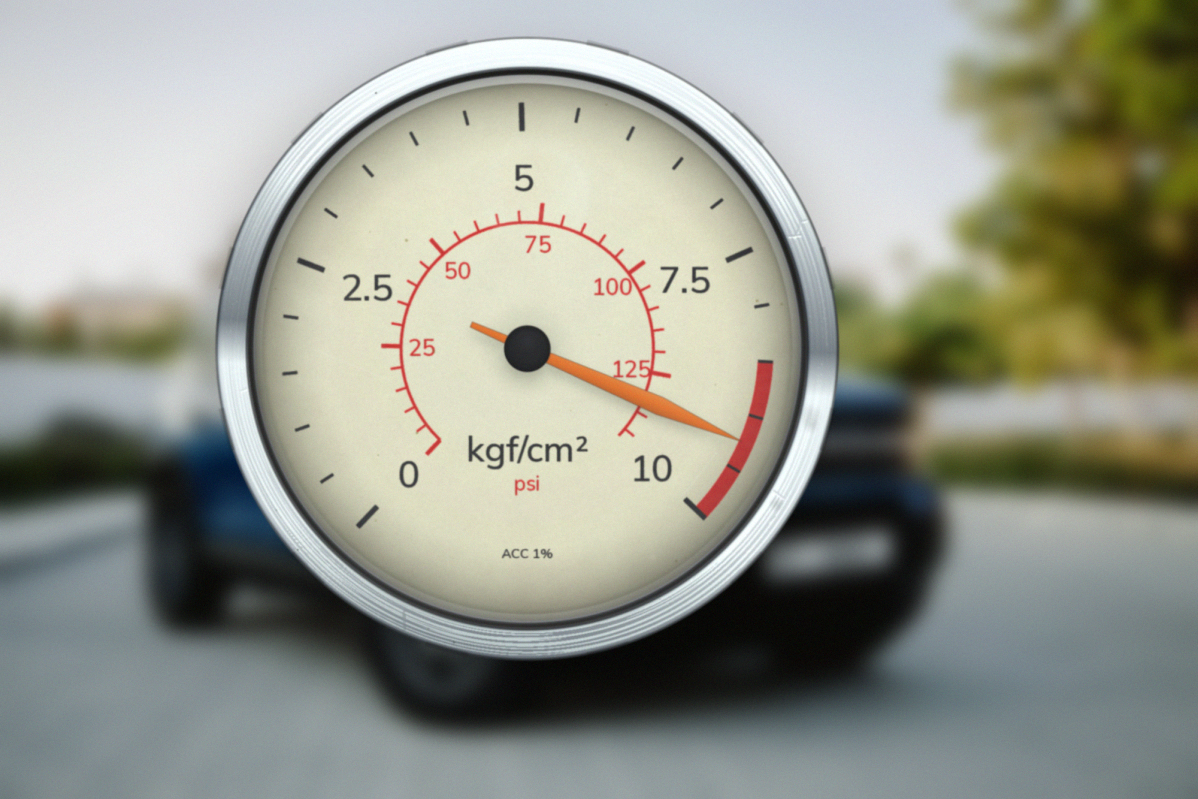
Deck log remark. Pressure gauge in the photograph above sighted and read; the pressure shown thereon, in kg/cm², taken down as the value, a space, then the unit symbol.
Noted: 9.25 kg/cm²
